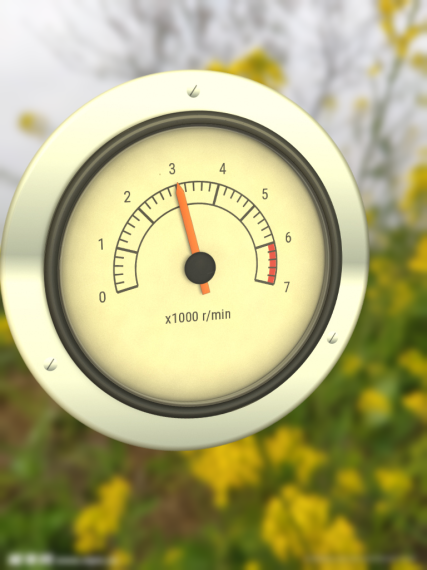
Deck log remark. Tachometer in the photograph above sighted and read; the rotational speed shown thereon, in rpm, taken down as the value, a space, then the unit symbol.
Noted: 3000 rpm
